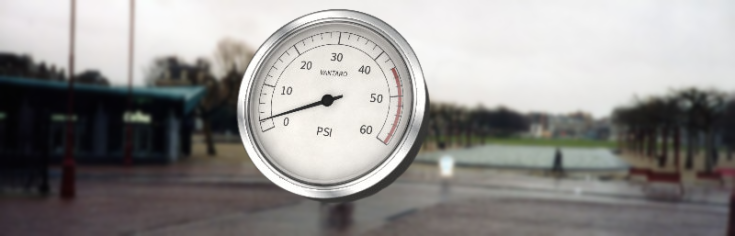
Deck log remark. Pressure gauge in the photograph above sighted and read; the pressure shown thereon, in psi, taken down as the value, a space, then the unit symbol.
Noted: 2 psi
